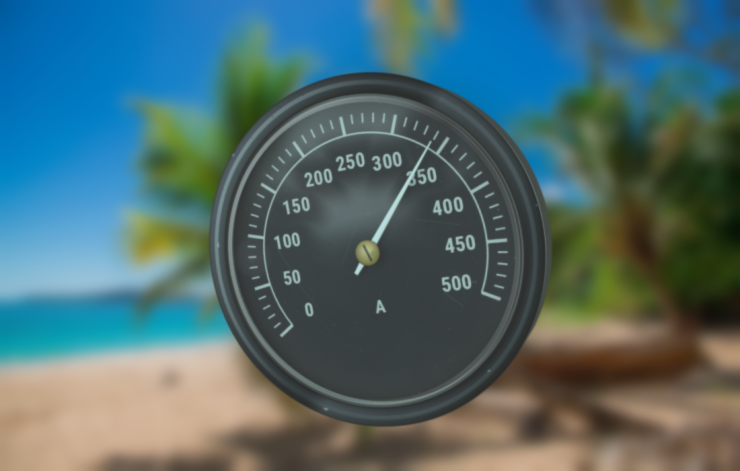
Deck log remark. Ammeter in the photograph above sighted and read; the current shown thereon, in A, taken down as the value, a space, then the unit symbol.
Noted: 340 A
